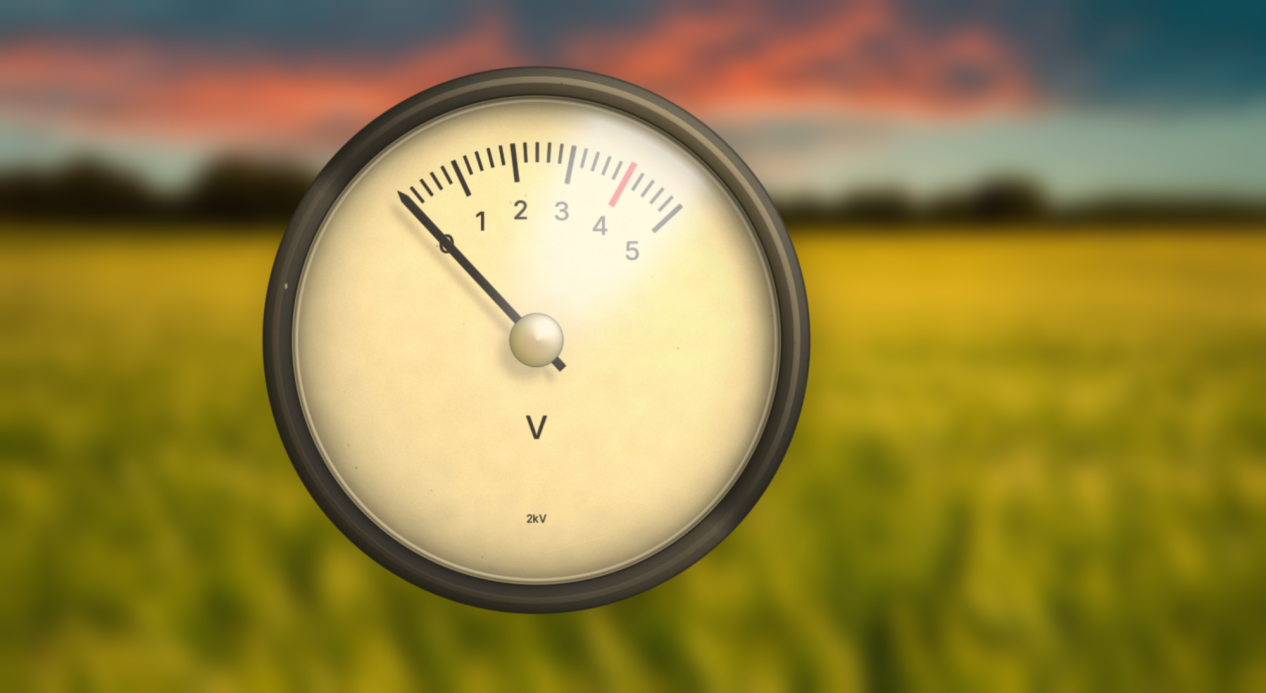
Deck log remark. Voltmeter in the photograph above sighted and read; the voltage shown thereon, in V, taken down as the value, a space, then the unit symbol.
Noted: 0 V
